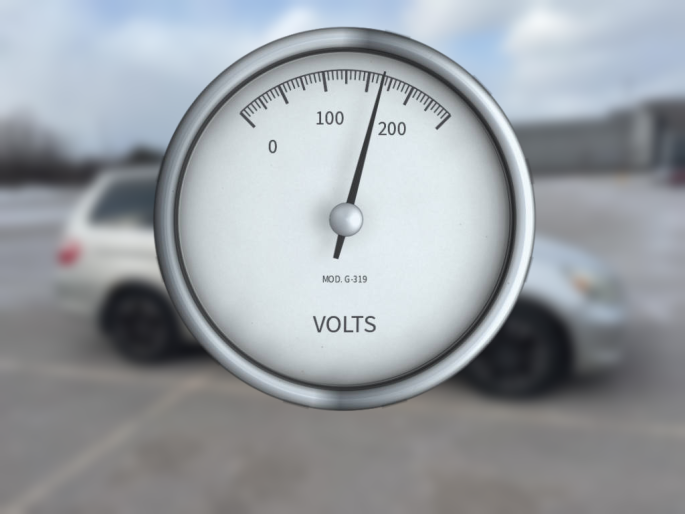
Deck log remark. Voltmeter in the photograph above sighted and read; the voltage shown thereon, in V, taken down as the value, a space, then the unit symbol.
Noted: 165 V
